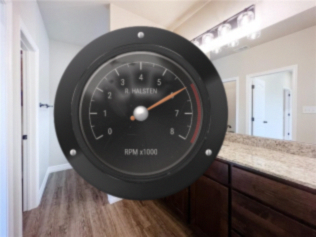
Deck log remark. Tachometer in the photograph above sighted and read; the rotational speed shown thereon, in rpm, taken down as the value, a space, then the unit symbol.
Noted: 6000 rpm
